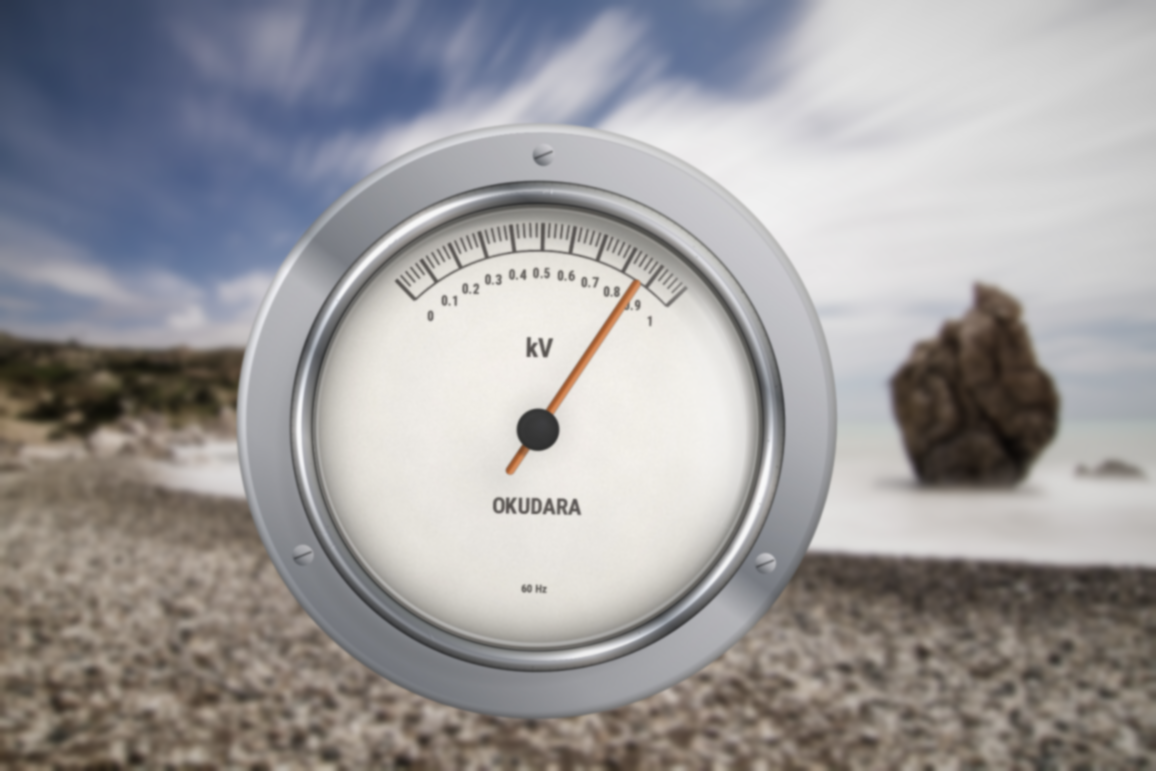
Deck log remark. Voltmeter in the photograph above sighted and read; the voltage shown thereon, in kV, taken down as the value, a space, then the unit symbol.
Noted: 0.86 kV
